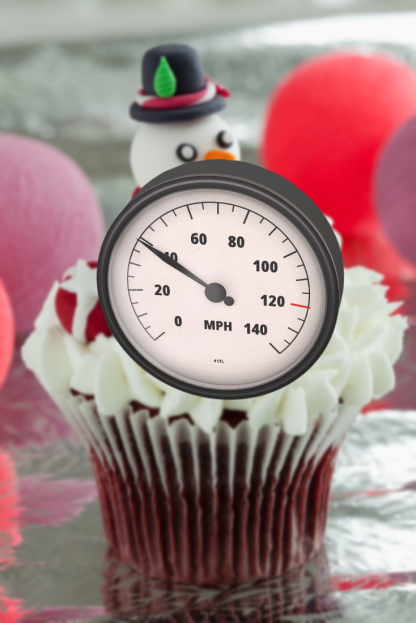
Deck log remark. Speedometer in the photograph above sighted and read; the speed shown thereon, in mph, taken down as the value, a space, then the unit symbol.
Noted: 40 mph
